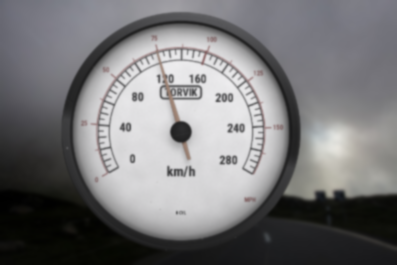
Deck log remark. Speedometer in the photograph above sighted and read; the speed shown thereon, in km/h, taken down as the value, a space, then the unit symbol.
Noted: 120 km/h
